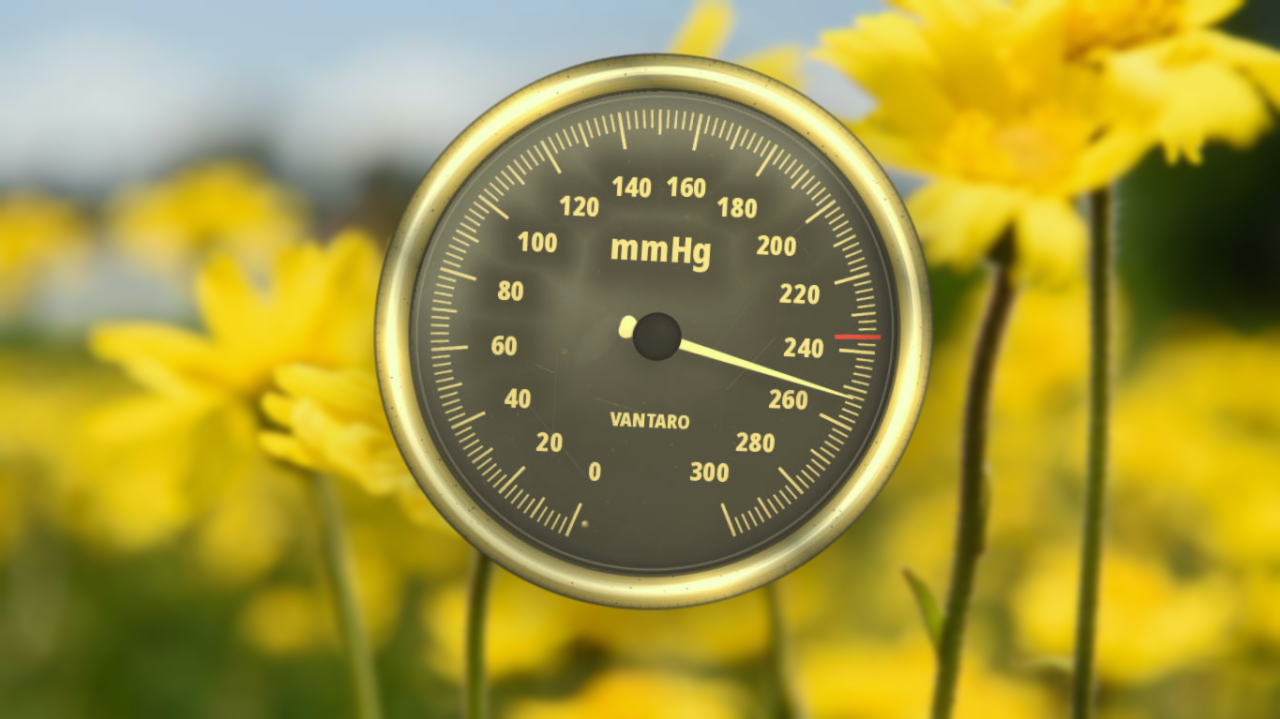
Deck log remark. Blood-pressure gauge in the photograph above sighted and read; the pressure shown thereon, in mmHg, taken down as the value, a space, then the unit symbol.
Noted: 252 mmHg
